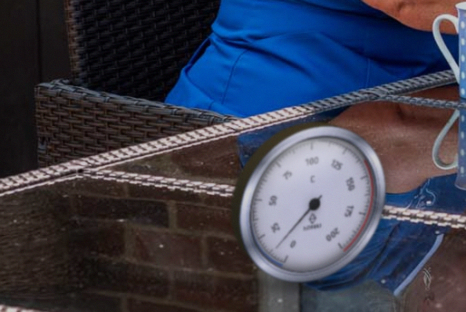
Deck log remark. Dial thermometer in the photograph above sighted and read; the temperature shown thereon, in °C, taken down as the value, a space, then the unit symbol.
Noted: 12.5 °C
